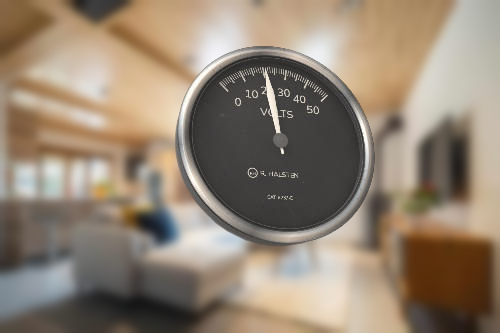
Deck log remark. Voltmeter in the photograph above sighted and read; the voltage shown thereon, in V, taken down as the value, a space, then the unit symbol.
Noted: 20 V
